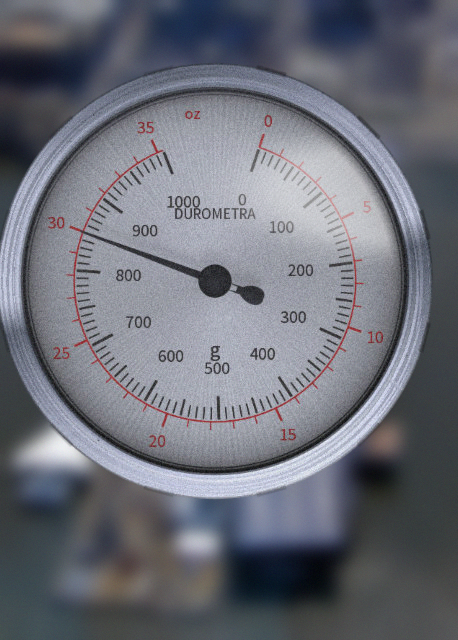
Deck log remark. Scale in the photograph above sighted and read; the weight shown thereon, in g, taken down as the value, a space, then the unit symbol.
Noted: 850 g
